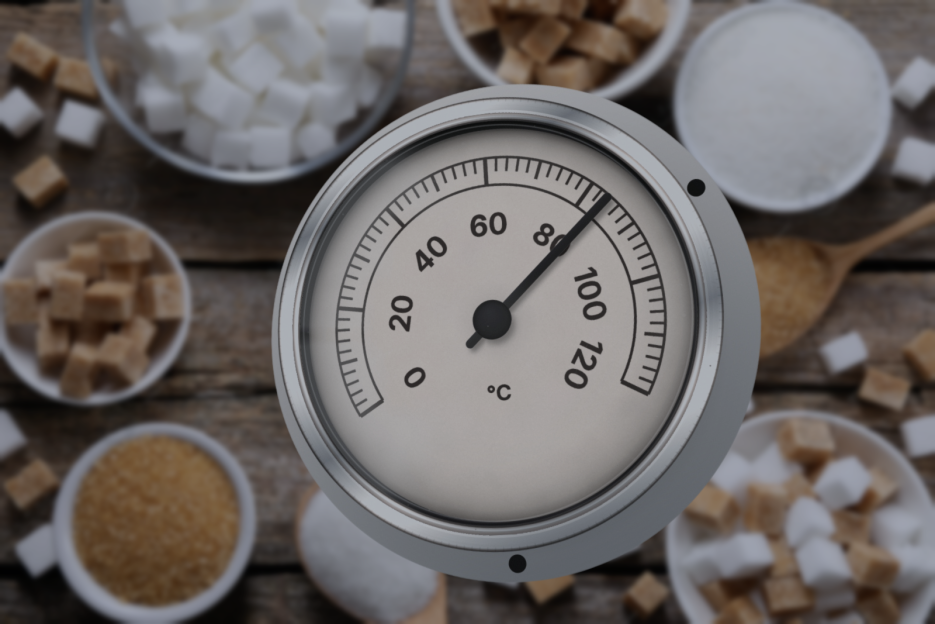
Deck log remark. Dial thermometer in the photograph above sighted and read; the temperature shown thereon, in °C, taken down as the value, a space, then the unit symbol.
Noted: 84 °C
